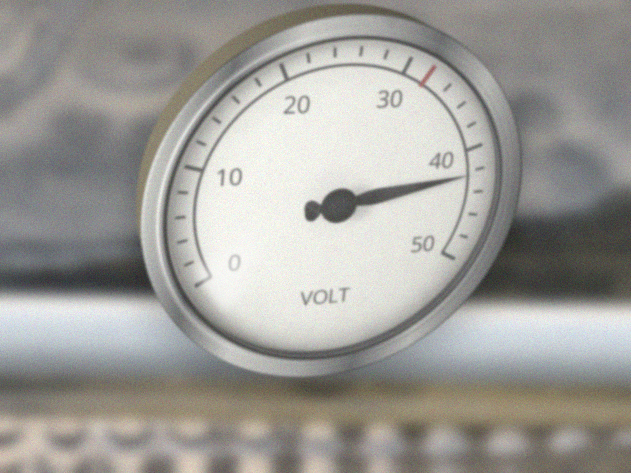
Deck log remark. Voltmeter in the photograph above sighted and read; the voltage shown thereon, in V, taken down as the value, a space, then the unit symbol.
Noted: 42 V
